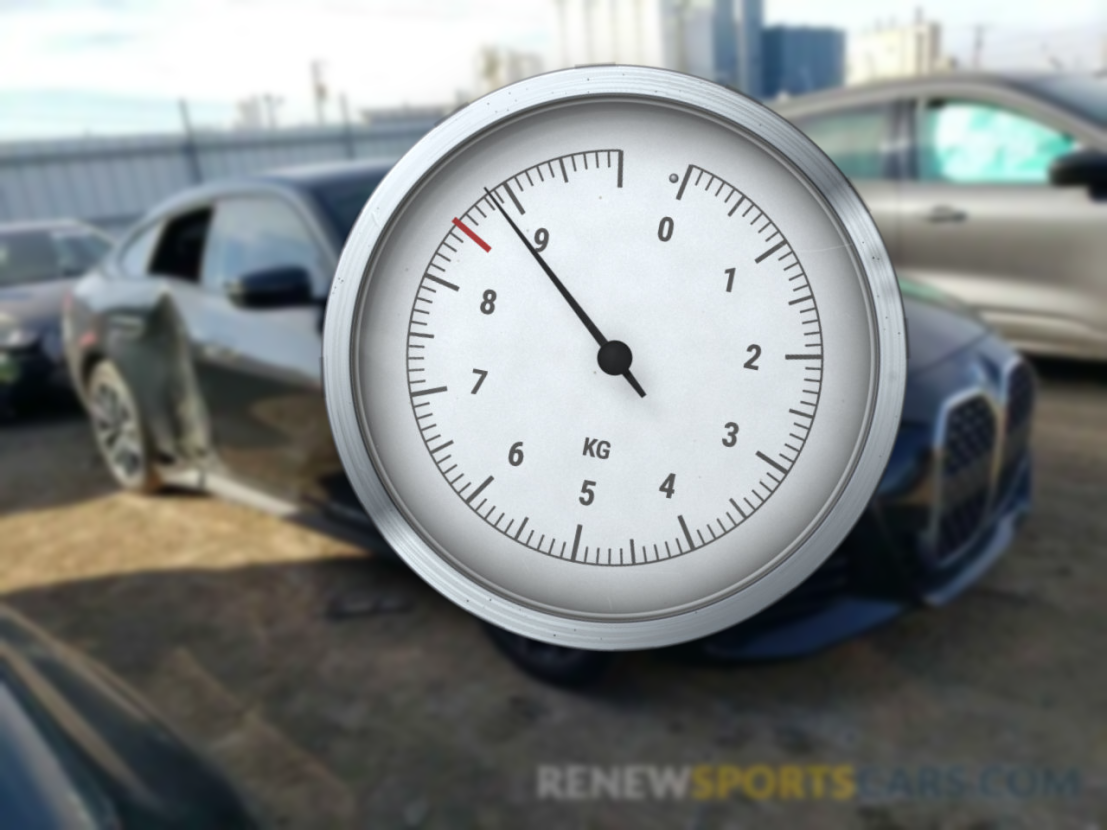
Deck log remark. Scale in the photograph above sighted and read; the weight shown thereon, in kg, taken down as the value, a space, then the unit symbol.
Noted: 8.85 kg
